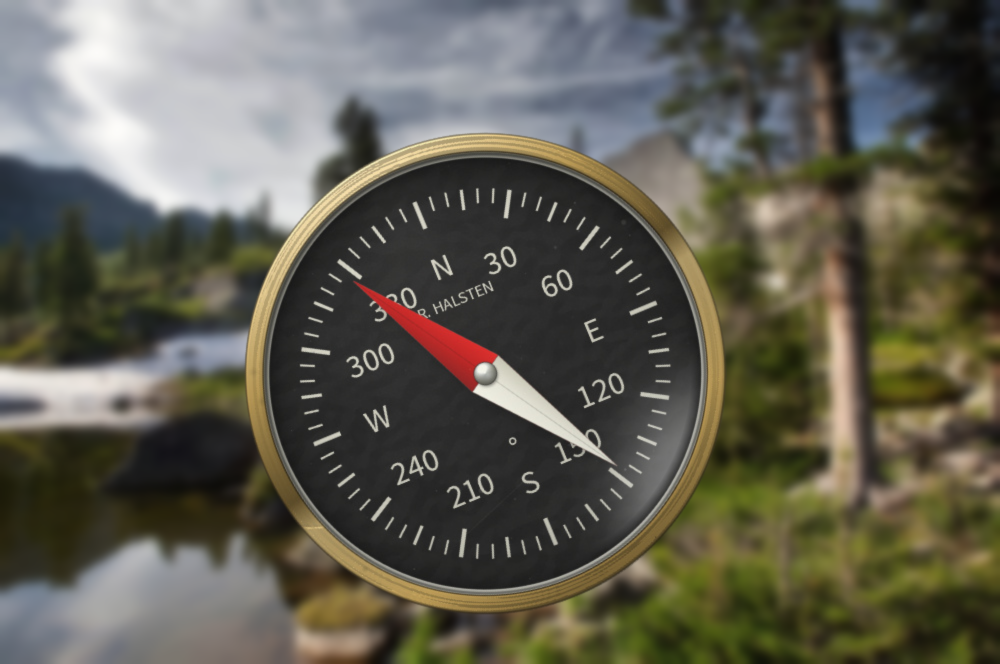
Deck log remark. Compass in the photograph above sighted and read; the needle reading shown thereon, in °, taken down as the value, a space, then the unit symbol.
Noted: 327.5 °
